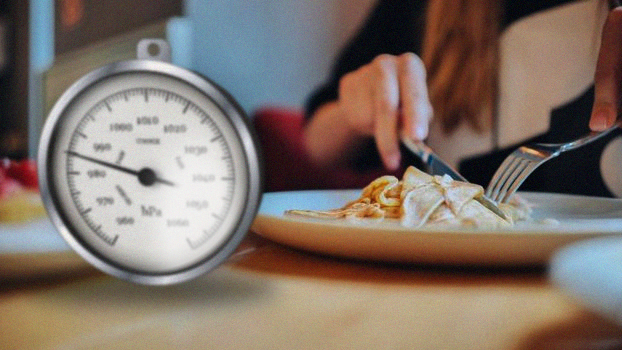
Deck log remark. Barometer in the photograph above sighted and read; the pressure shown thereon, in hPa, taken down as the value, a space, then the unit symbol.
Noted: 985 hPa
